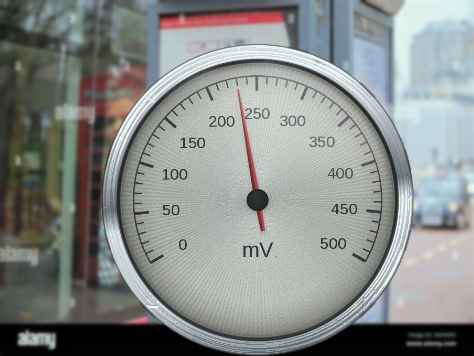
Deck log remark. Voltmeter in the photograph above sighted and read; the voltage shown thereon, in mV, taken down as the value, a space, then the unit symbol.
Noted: 230 mV
